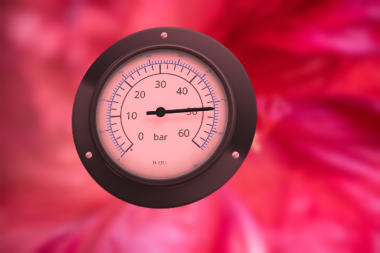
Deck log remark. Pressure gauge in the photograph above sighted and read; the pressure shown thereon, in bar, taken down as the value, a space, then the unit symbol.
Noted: 50 bar
